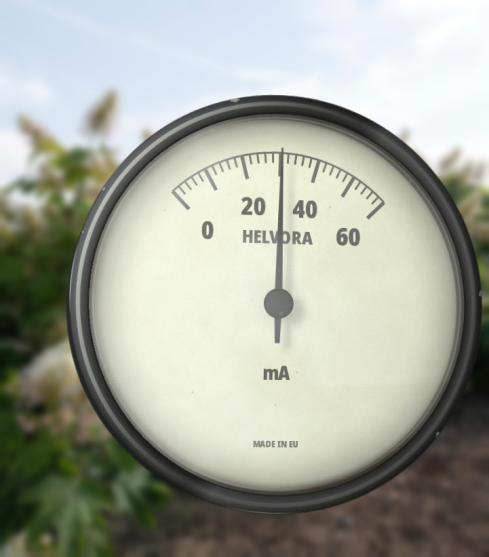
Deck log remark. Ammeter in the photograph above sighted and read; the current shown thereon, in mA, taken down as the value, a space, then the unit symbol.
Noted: 30 mA
